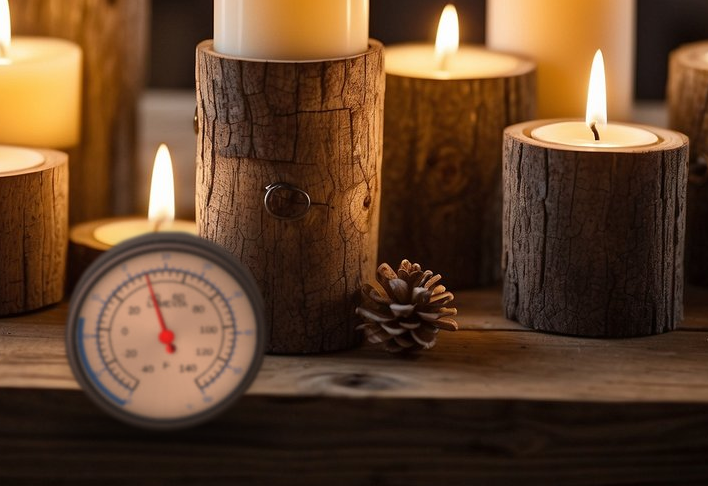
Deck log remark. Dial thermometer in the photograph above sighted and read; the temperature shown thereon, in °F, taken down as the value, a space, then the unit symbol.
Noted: 40 °F
